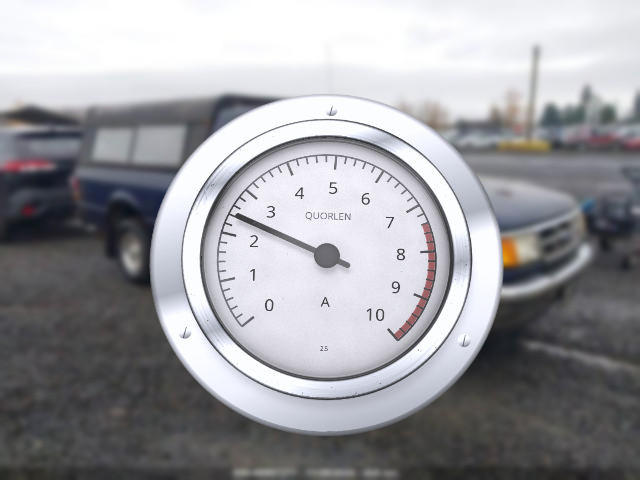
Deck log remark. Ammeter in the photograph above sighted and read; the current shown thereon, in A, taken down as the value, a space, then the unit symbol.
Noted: 2.4 A
